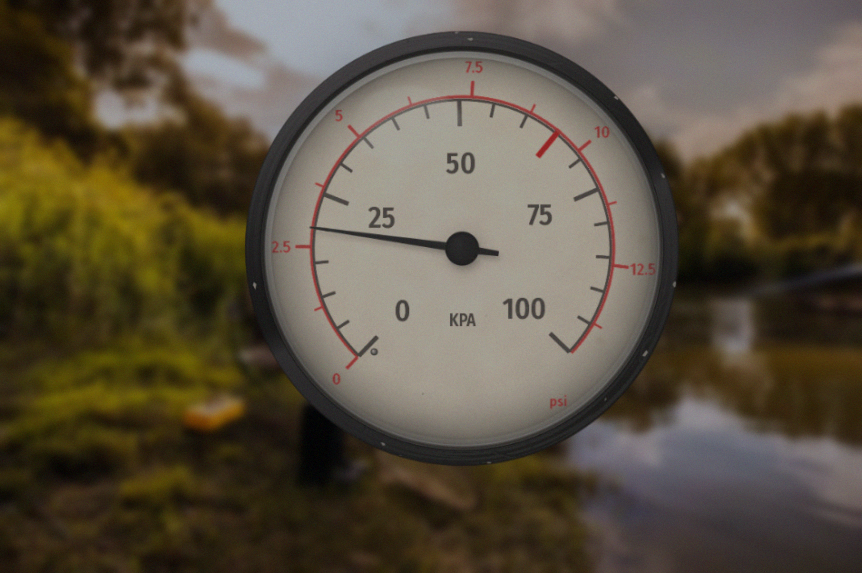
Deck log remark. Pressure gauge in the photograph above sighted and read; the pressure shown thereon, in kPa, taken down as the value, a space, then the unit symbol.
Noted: 20 kPa
